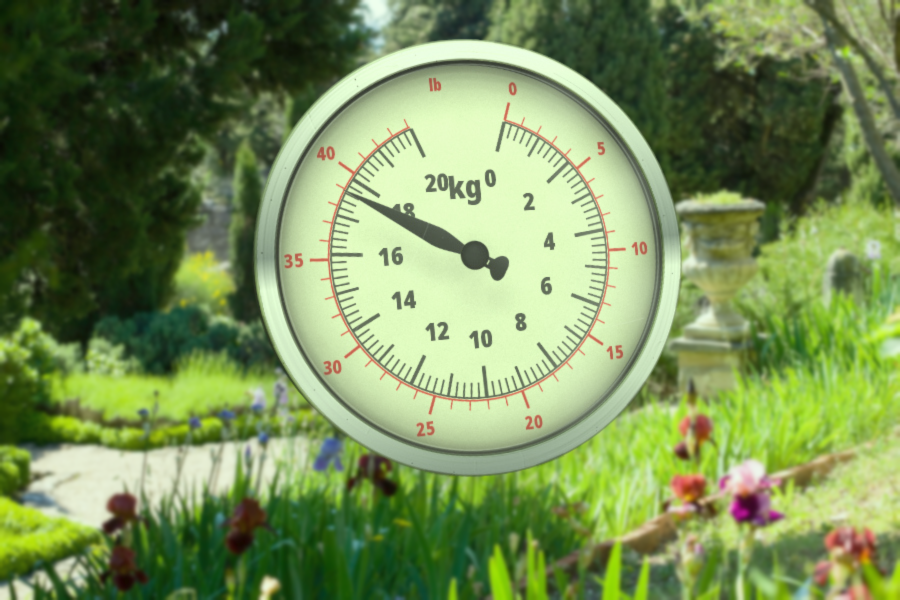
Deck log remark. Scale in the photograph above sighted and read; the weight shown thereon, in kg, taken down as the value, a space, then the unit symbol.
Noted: 17.6 kg
